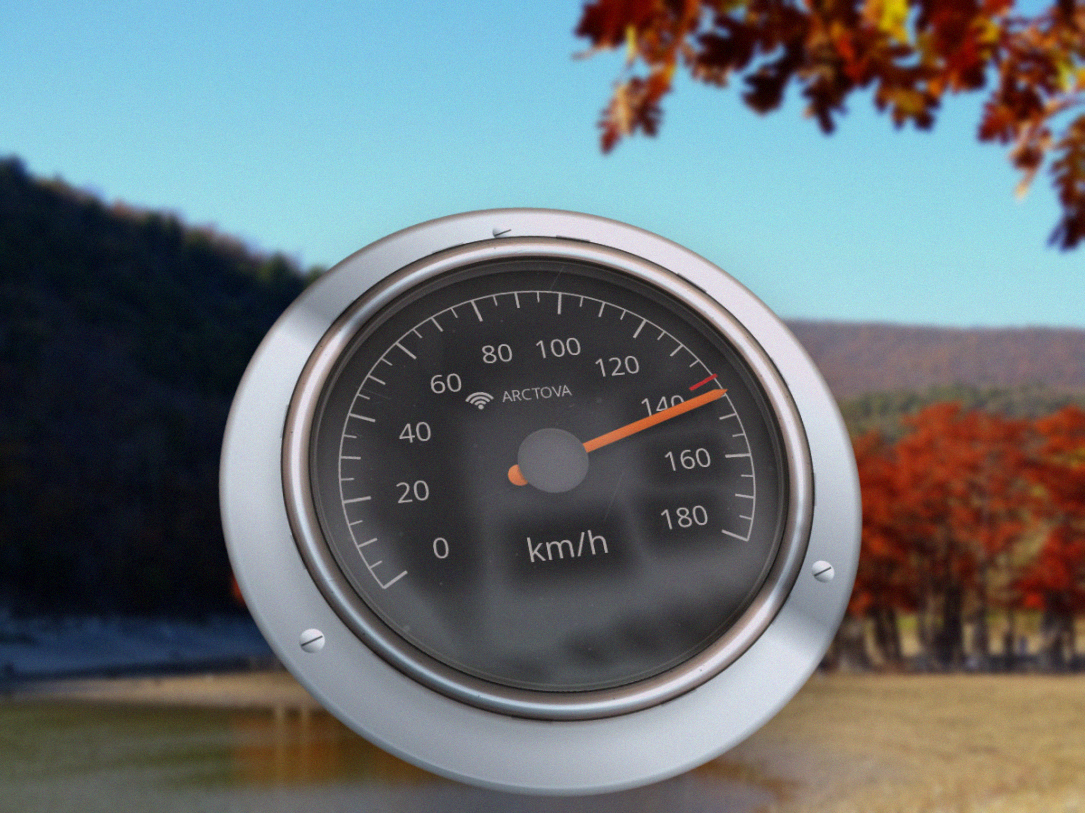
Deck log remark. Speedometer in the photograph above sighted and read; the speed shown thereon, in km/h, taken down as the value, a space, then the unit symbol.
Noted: 145 km/h
